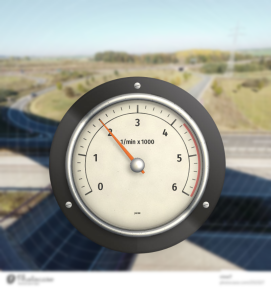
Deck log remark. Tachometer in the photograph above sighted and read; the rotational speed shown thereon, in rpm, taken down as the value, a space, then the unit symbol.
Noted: 2000 rpm
